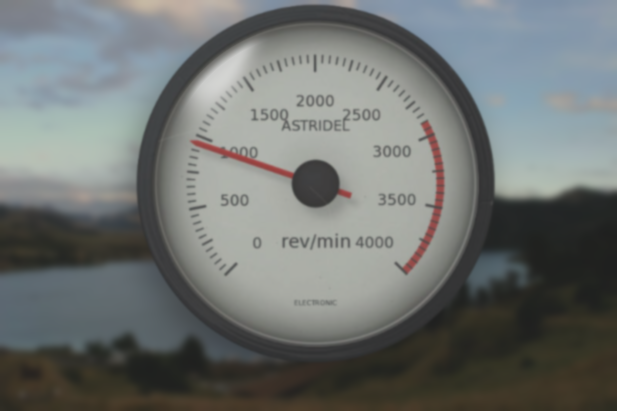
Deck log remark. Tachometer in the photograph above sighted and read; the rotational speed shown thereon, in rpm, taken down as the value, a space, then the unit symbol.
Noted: 950 rpm
